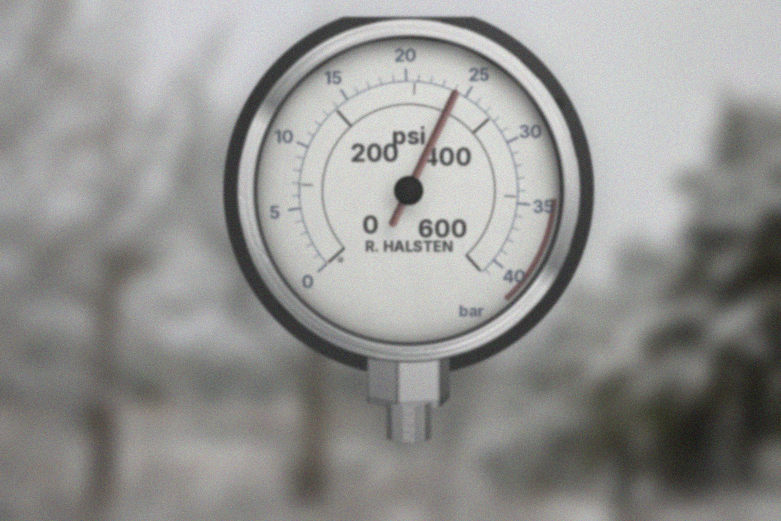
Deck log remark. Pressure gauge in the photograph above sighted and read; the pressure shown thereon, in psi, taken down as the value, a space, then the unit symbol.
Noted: 350 psi
